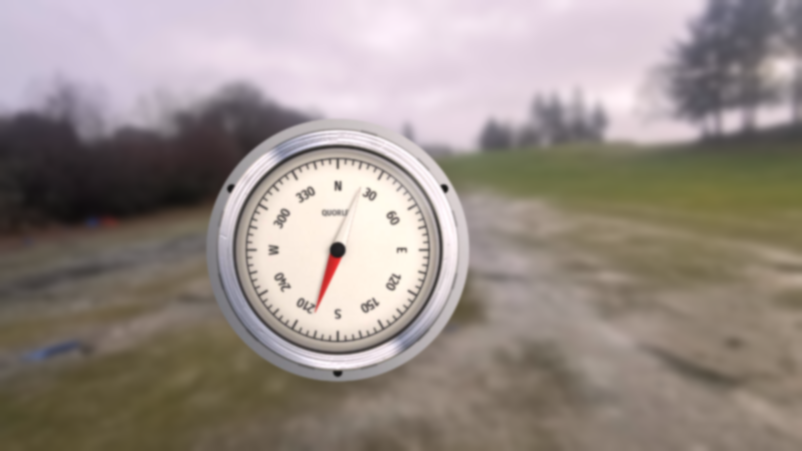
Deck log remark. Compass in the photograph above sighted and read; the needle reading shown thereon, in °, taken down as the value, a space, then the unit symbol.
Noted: 200 °
